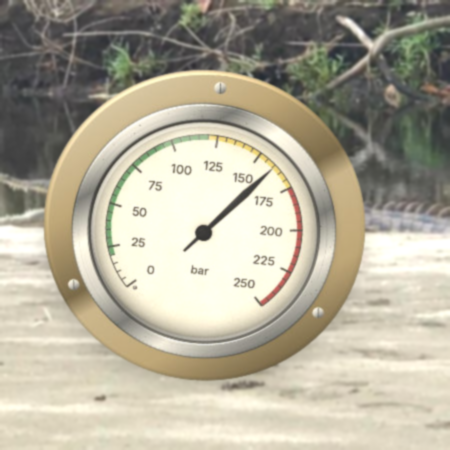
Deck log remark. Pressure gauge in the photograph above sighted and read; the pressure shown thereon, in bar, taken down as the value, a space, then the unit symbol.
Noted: 160 bar
